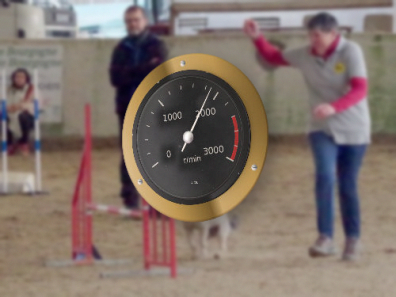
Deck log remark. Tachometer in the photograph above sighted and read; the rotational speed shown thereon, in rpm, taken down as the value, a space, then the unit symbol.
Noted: 1900 rpm
